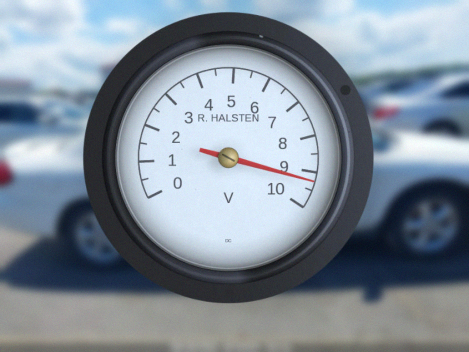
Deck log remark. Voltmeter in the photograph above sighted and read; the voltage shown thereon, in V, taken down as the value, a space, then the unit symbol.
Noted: 9.25 V
